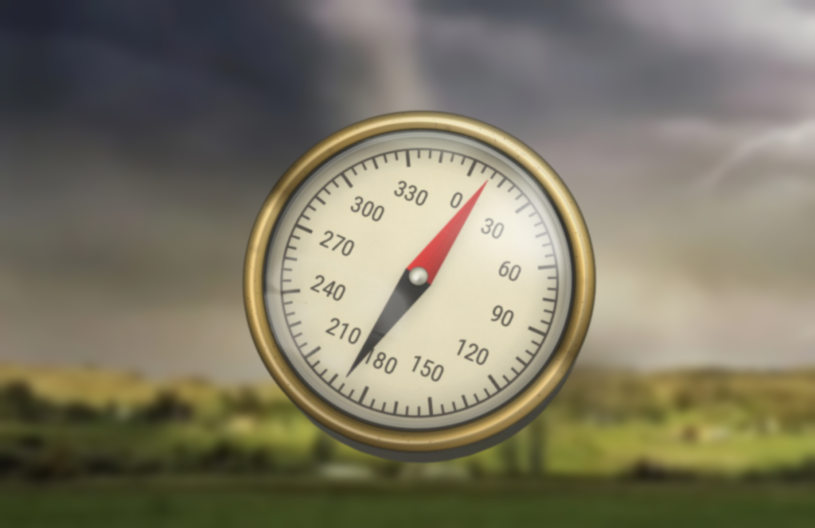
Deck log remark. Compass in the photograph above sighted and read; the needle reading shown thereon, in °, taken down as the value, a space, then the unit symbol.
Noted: 10 °
